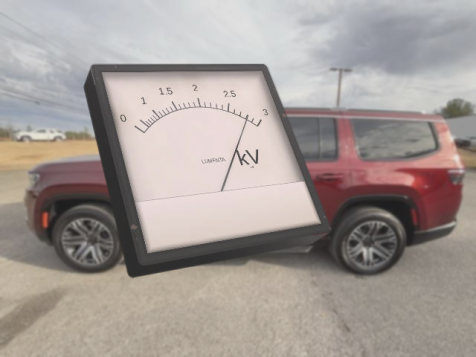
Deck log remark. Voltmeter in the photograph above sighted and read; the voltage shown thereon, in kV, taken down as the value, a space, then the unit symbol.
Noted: 2.8 kV
